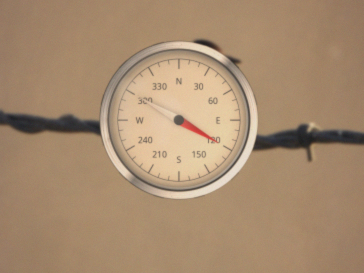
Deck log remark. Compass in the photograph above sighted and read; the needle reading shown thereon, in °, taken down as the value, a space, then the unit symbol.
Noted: 120 °
